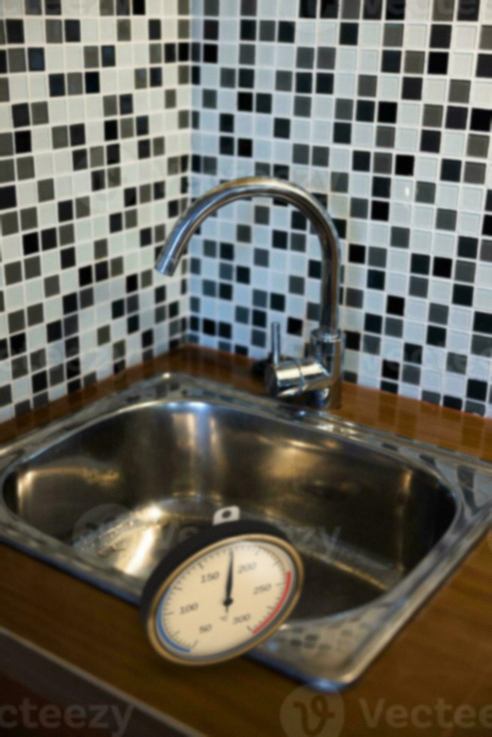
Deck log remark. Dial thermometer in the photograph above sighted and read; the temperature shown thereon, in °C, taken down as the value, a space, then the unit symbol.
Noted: 175 °C
